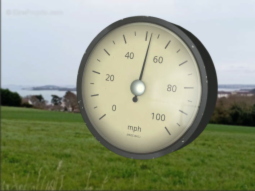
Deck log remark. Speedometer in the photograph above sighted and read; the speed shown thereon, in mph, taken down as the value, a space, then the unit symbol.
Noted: 52.5 mph
